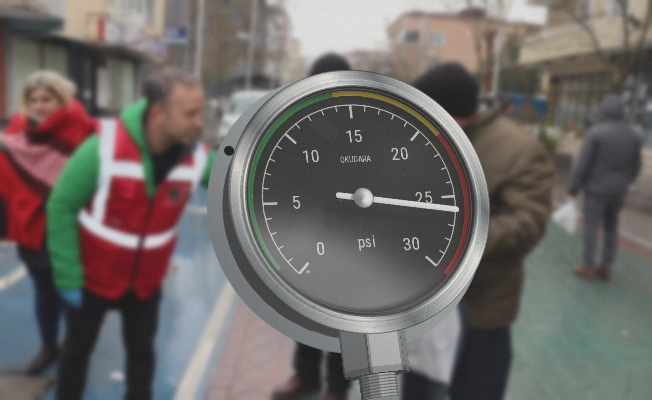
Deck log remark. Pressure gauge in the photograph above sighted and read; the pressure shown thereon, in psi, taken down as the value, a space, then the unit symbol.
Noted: 26 psi
